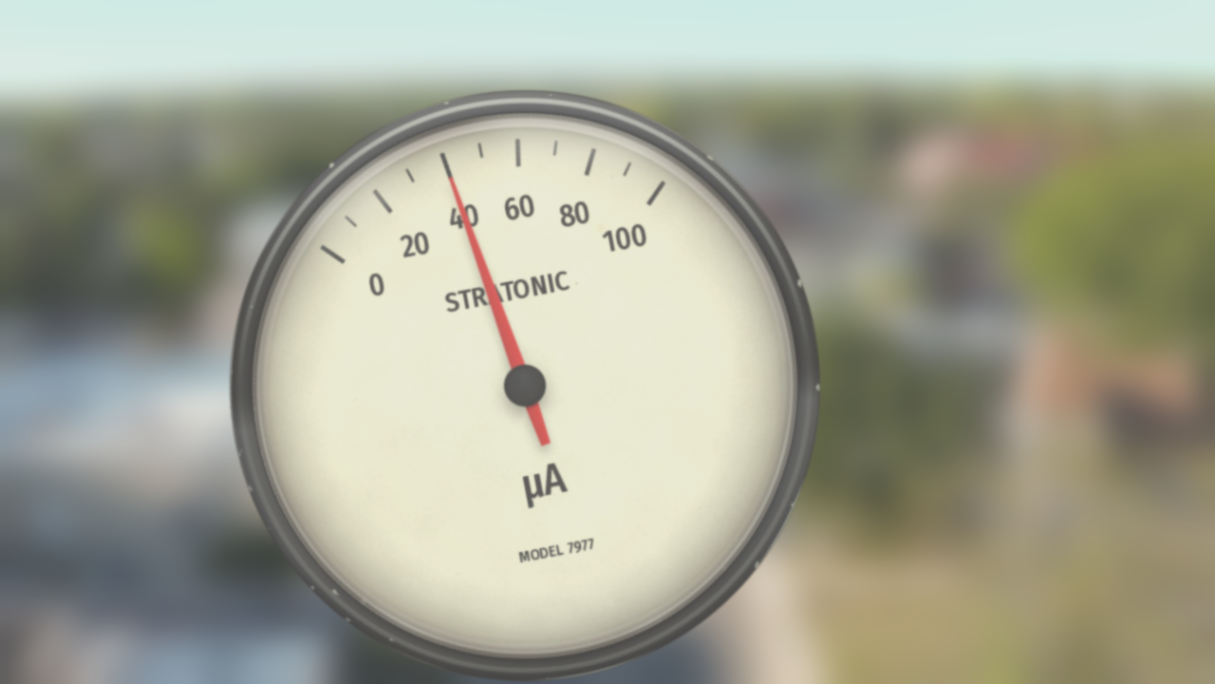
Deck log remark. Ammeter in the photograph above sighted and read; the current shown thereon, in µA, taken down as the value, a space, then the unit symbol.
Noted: 40 µA
